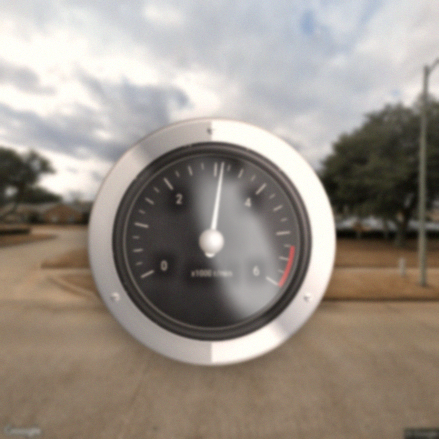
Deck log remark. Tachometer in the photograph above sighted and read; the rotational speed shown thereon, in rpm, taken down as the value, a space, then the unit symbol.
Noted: 3125 rpm
